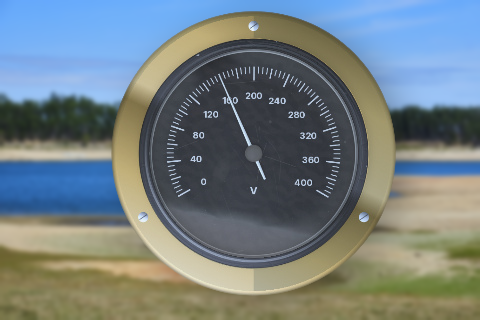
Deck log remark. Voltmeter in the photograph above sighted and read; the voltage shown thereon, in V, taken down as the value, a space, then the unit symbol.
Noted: 160 V
